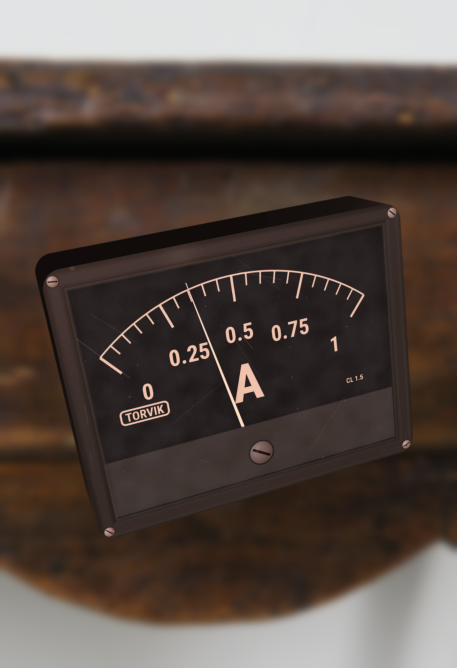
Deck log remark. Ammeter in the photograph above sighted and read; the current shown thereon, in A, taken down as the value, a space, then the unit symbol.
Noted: 0.35 A
